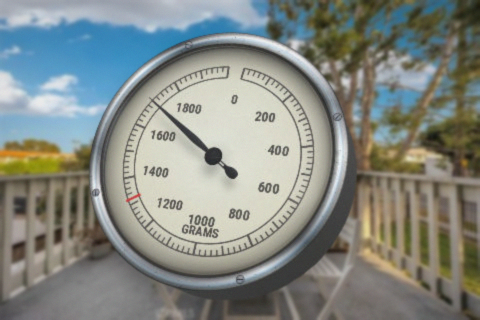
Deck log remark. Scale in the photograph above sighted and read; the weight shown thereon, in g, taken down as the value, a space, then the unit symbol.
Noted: 1700 g
